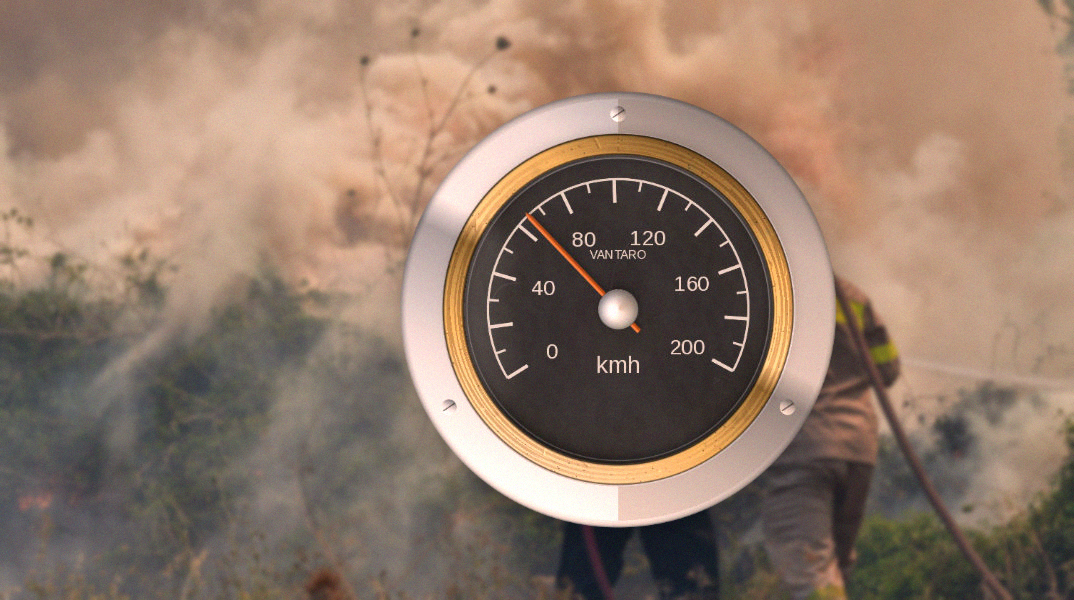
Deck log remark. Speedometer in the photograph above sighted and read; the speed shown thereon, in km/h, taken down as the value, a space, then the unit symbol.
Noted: 65 km/h
